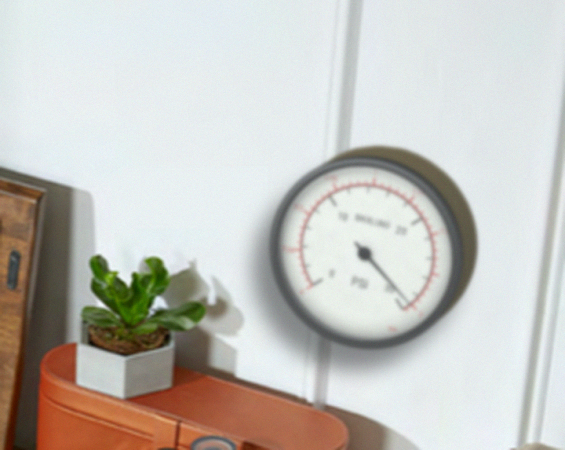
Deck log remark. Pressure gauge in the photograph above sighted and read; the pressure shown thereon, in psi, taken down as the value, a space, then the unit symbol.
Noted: 29 psi
